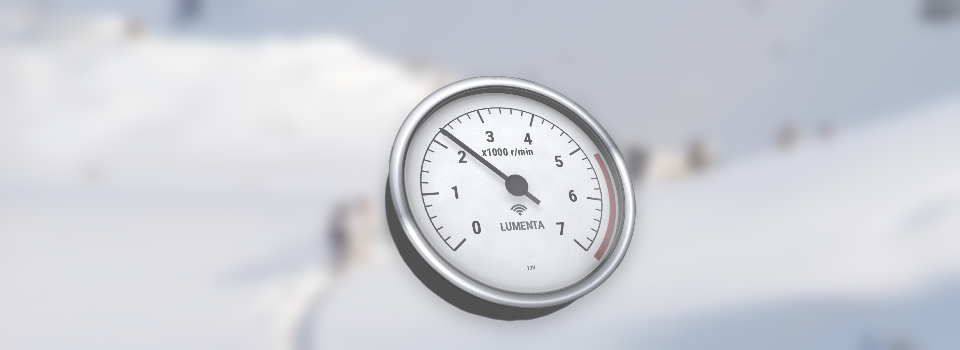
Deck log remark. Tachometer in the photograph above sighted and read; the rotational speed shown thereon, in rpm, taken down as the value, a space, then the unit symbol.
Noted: 2200 rpm
